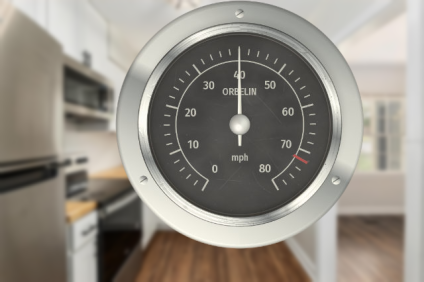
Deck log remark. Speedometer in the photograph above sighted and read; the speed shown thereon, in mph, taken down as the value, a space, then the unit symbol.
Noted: 40 mph
